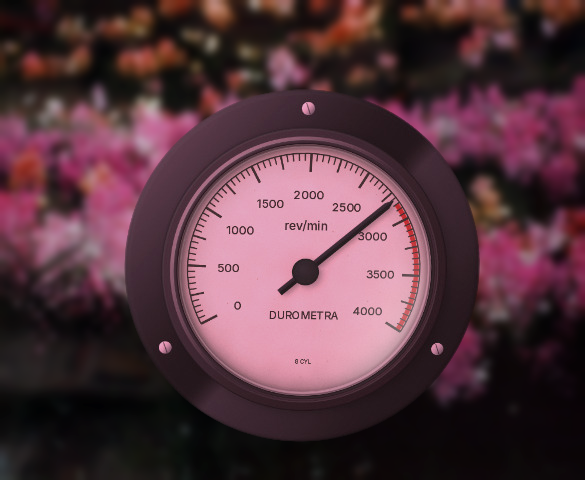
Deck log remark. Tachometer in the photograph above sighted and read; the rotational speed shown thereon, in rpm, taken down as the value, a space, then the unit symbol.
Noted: 2800 rpm
